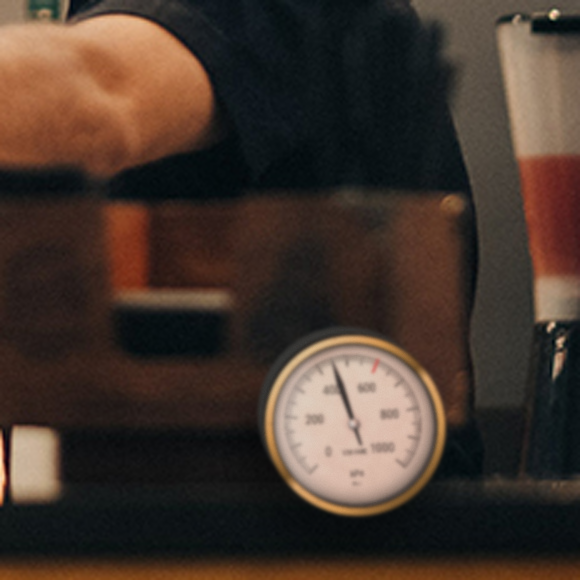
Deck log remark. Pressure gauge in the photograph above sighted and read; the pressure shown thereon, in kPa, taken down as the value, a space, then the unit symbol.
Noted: 450 kPa
